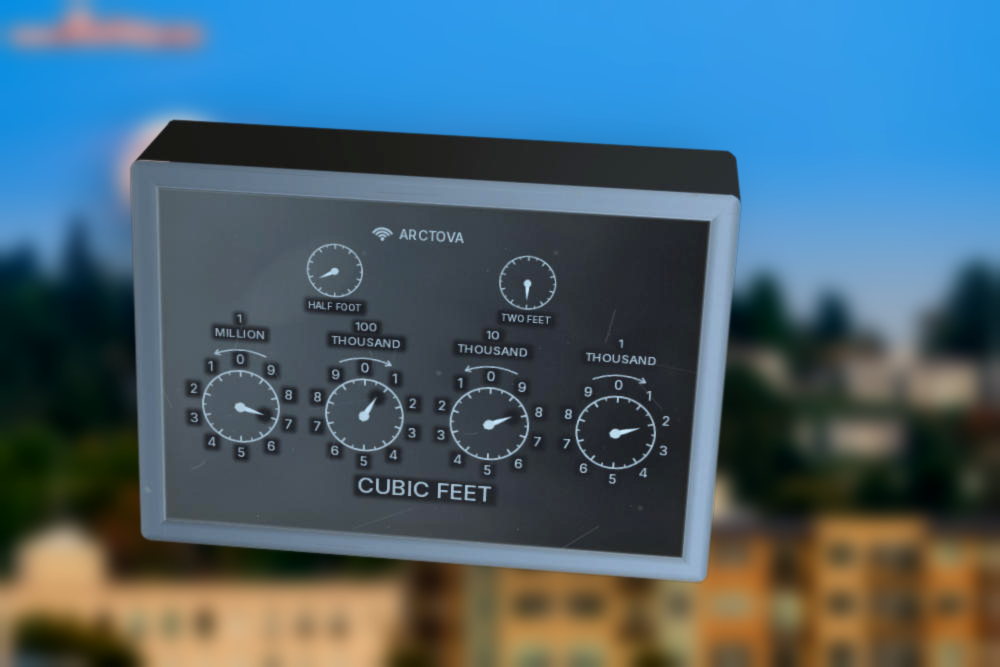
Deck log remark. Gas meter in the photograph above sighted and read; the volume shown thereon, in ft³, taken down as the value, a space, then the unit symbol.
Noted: 708200 ft³
